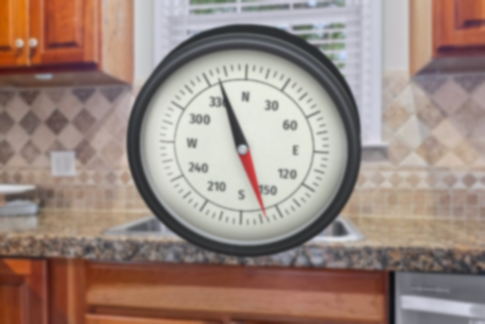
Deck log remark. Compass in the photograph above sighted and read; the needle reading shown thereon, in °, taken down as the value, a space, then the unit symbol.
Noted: 160 °
